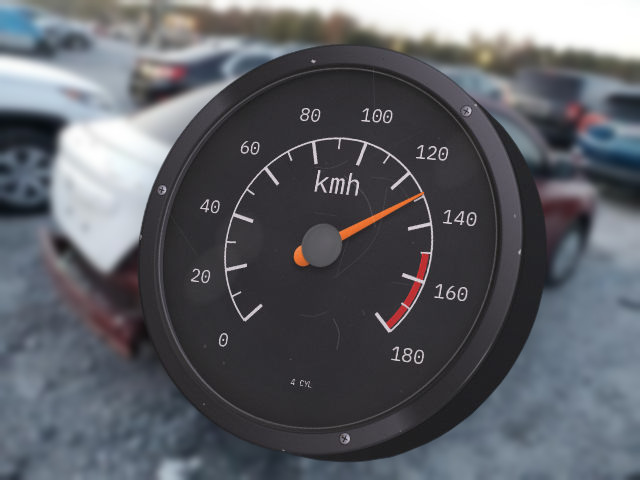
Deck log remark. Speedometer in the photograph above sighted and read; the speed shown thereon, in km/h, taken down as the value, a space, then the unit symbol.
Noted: 130 km/h
